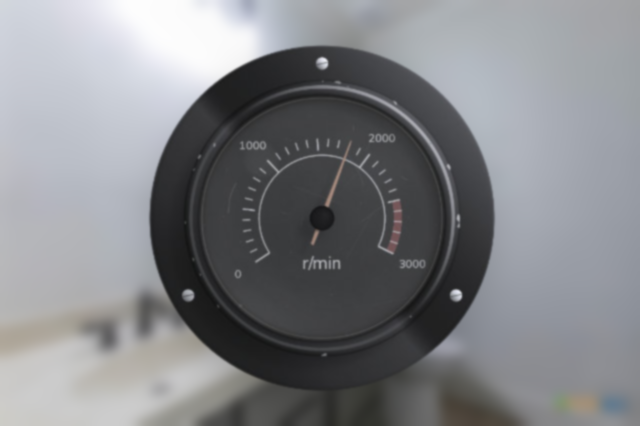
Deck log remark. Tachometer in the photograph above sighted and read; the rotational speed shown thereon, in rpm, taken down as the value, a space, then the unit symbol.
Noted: 1800 rpm
